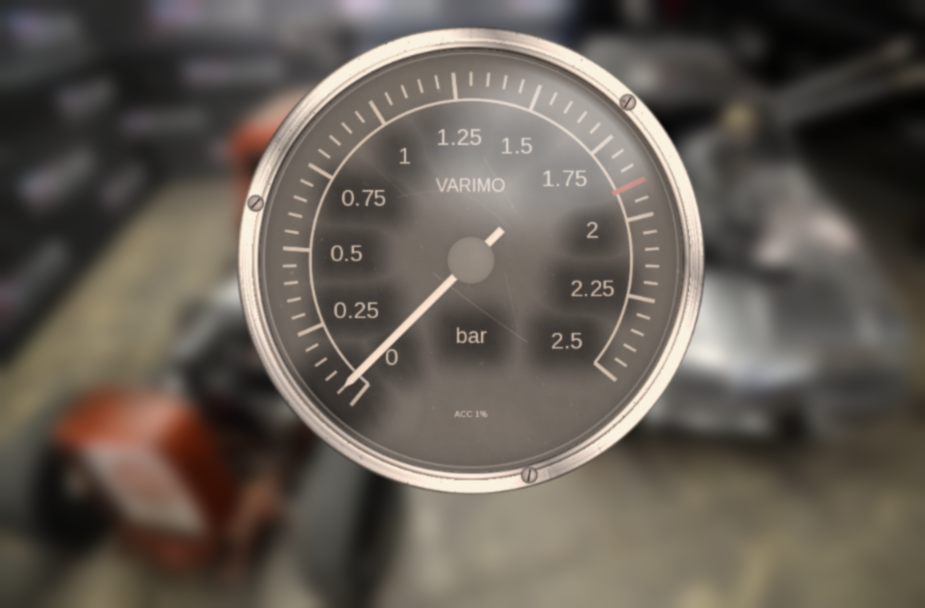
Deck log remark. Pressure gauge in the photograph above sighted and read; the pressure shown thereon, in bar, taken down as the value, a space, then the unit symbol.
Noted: 0.05 bar
